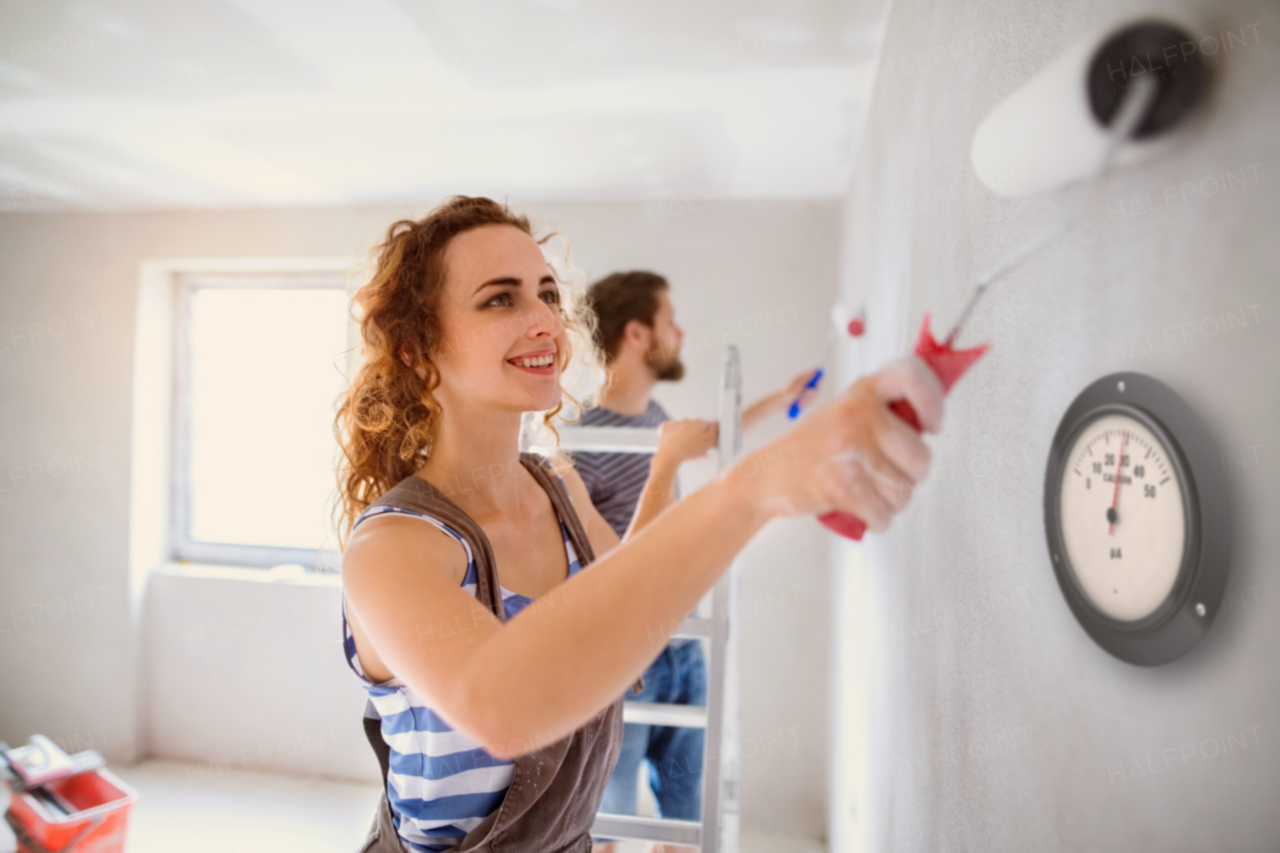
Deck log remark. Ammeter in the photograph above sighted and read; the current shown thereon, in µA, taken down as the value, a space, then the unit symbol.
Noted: 30 µA
